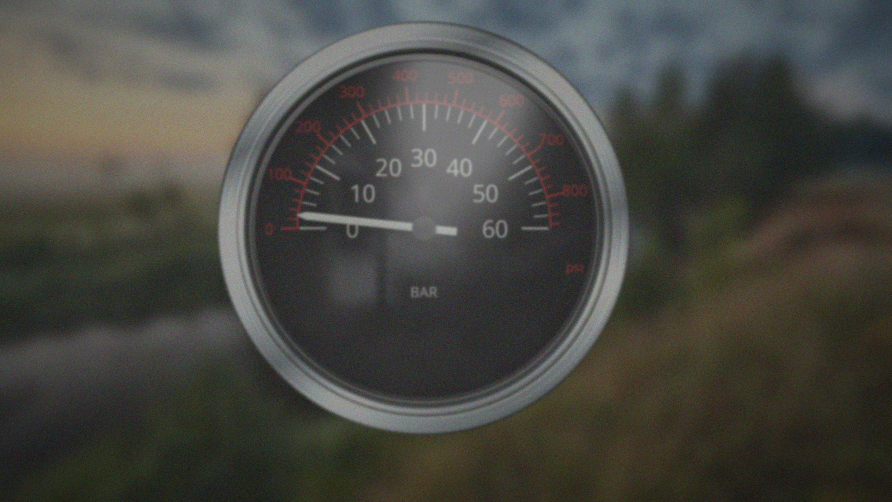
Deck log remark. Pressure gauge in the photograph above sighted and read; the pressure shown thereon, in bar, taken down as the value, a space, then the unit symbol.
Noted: 2 bar
